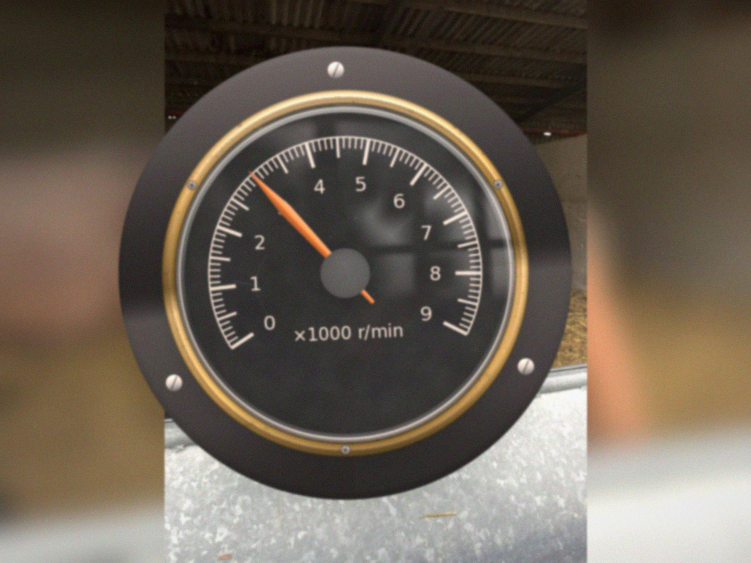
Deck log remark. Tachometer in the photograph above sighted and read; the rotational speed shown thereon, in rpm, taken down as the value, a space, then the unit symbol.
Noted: 3000 rpm
